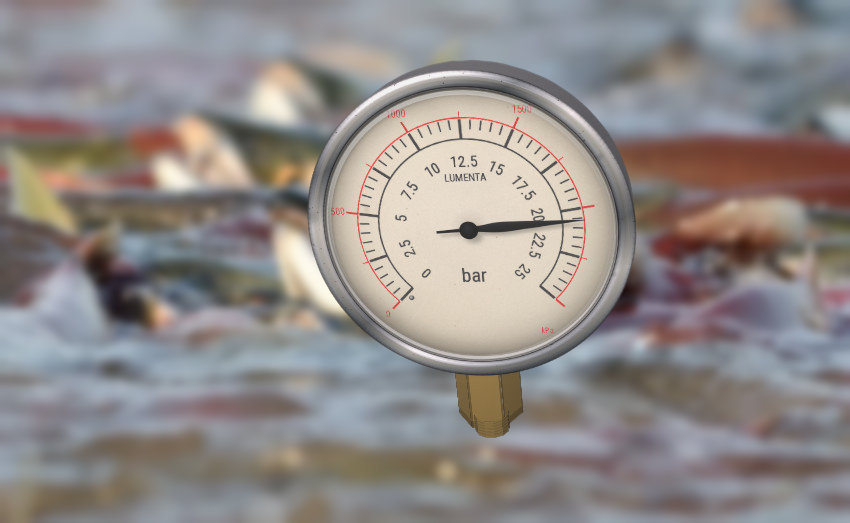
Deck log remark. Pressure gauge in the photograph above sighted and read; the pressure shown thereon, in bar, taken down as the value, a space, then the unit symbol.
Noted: 20.5 bar
